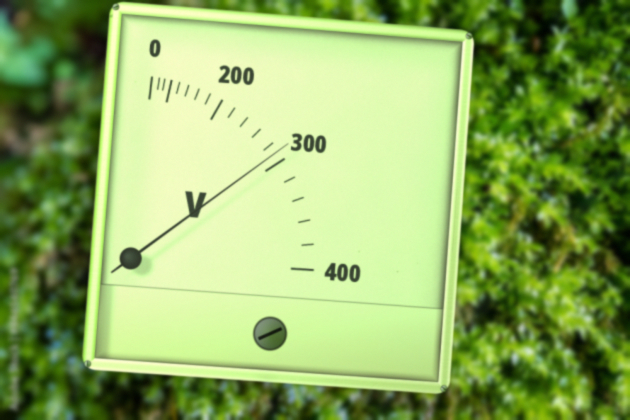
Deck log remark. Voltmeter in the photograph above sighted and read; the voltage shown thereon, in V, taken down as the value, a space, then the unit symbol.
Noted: 290 V
